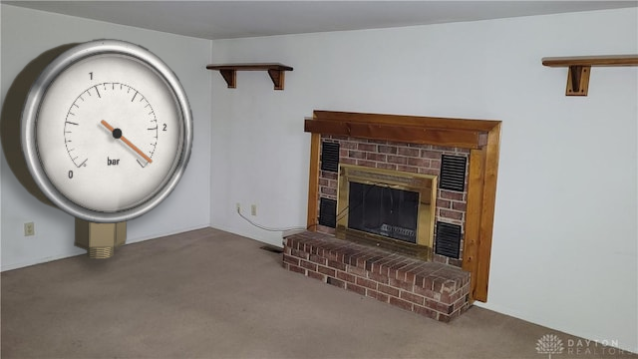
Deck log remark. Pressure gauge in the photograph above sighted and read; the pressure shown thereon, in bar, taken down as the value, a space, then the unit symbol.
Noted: 2.4 bar
